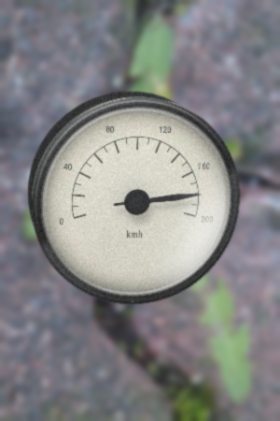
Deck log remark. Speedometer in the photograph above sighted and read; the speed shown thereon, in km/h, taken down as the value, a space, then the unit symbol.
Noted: 180 km/h
